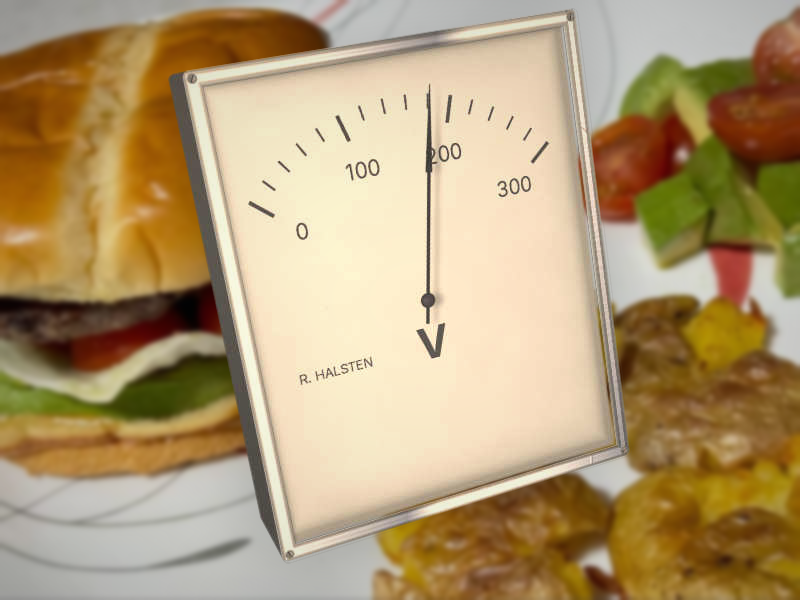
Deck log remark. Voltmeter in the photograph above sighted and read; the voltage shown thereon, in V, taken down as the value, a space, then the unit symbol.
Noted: 180 V
